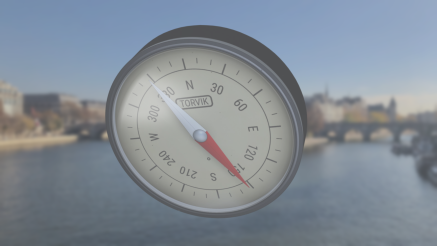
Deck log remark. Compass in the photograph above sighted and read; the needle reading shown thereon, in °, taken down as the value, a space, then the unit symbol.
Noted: 150 °
